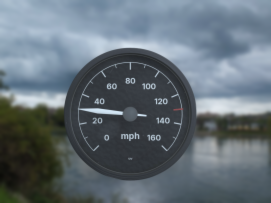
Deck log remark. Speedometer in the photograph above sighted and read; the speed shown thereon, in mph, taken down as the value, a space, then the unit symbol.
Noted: 30 mph
